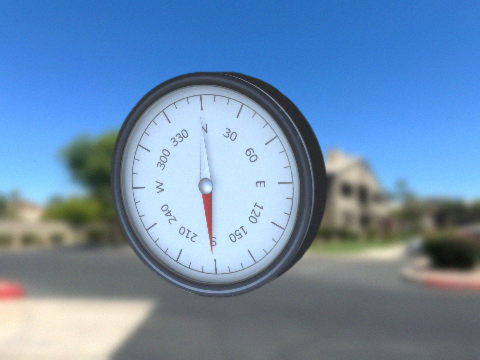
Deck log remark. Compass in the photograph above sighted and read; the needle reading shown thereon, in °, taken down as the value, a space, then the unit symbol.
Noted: 180 °
